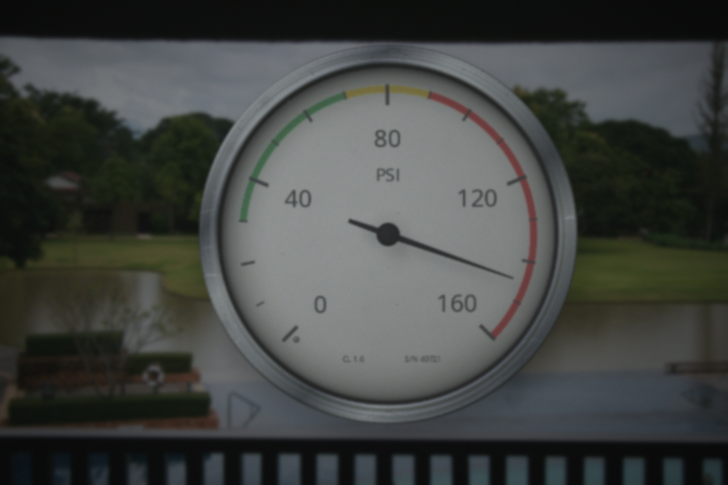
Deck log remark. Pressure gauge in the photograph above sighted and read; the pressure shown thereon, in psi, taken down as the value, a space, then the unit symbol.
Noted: 145 psi
